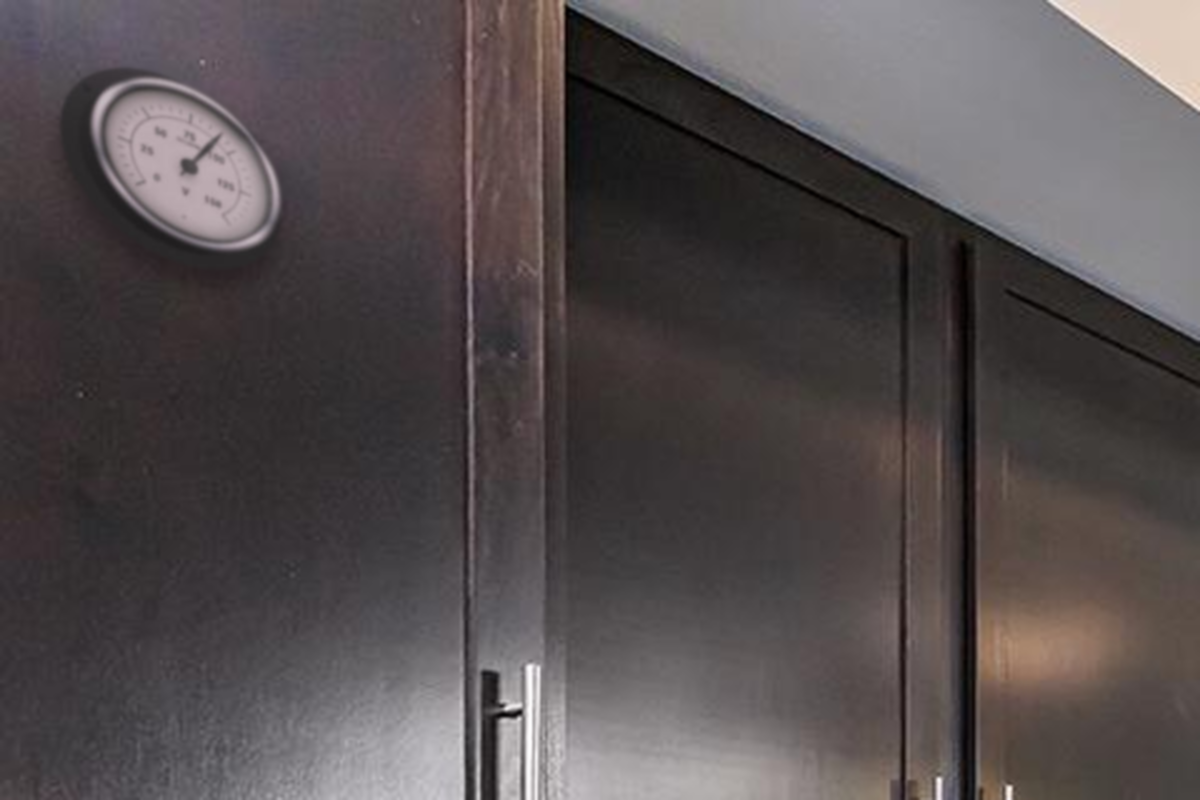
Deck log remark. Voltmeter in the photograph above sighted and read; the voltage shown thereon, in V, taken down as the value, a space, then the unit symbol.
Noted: 90 V
